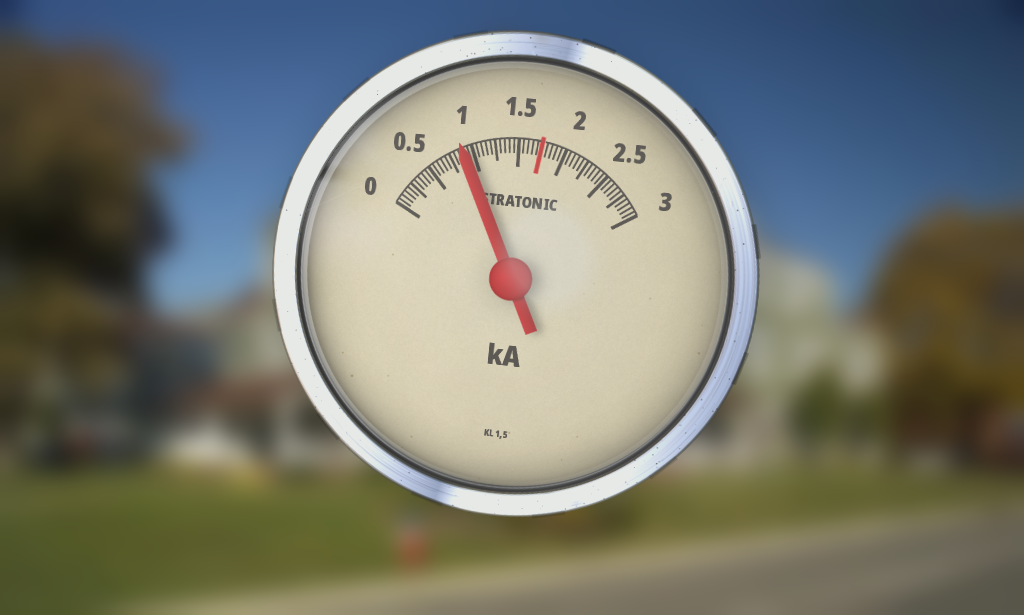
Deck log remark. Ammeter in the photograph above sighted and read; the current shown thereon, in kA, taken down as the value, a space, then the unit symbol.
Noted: 0.9 kA
